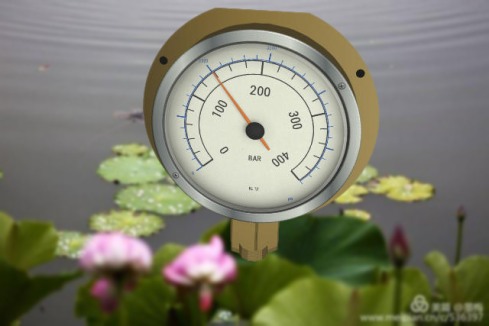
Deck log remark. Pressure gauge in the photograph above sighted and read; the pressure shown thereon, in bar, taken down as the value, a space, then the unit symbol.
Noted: 140 bar
